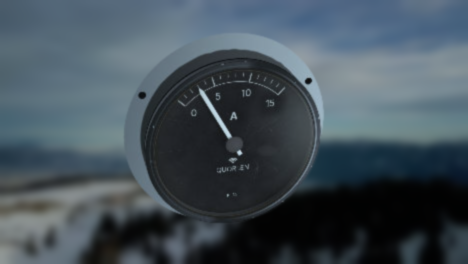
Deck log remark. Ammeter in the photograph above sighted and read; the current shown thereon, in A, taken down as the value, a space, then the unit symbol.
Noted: 3 A
